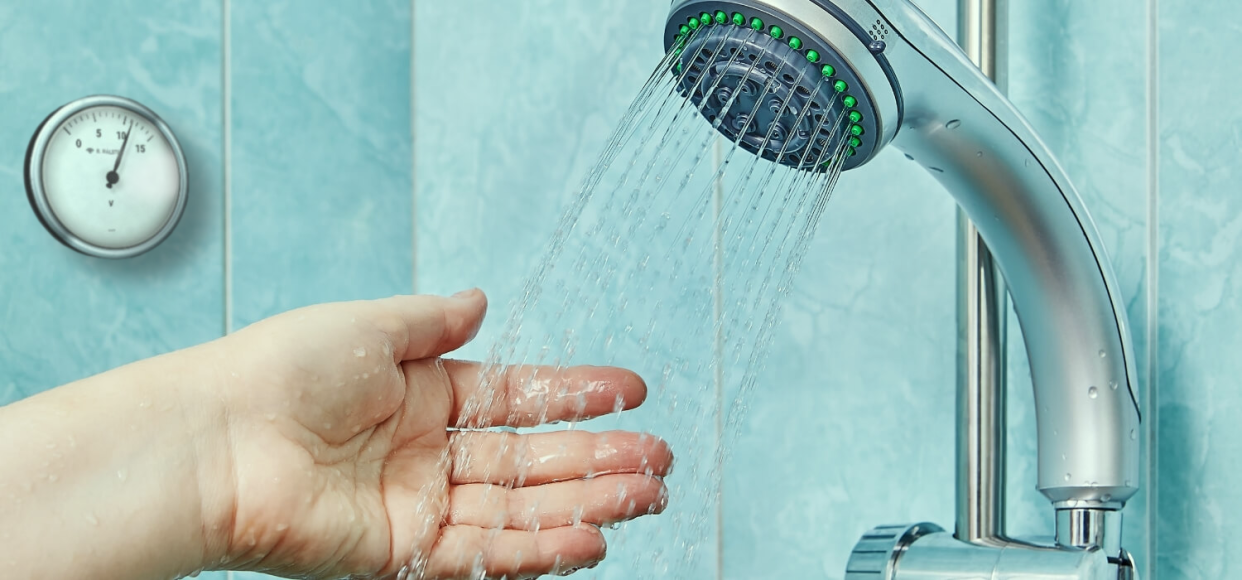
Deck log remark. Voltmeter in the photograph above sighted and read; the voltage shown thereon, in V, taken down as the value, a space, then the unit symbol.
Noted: 11 V
